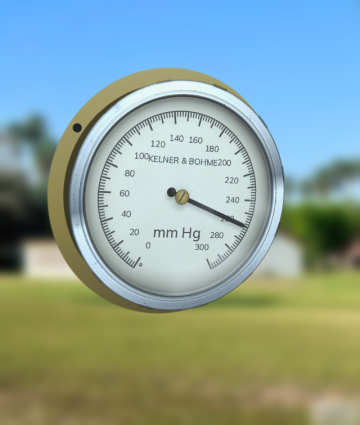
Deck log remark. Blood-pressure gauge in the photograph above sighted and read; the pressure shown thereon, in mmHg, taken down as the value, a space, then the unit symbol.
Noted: 260 mmHg
